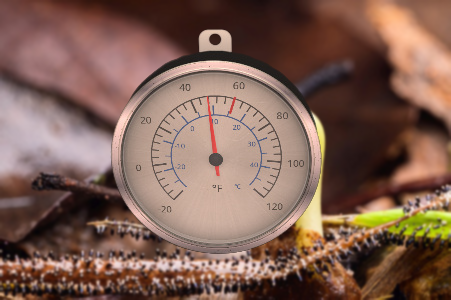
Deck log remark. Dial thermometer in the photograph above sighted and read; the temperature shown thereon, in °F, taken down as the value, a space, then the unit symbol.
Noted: 48 °F
